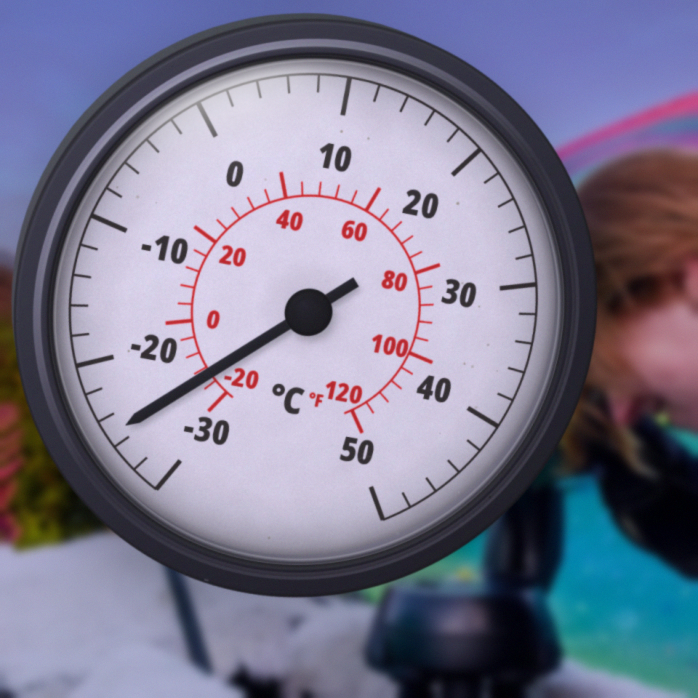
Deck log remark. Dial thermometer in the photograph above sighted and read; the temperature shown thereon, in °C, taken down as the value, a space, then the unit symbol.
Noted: -25 °C
